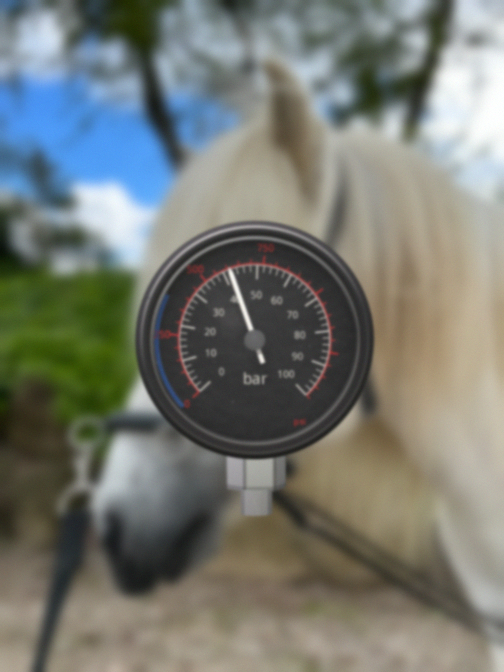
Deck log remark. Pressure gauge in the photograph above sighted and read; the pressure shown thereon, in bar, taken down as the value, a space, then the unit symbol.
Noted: 42 bar
